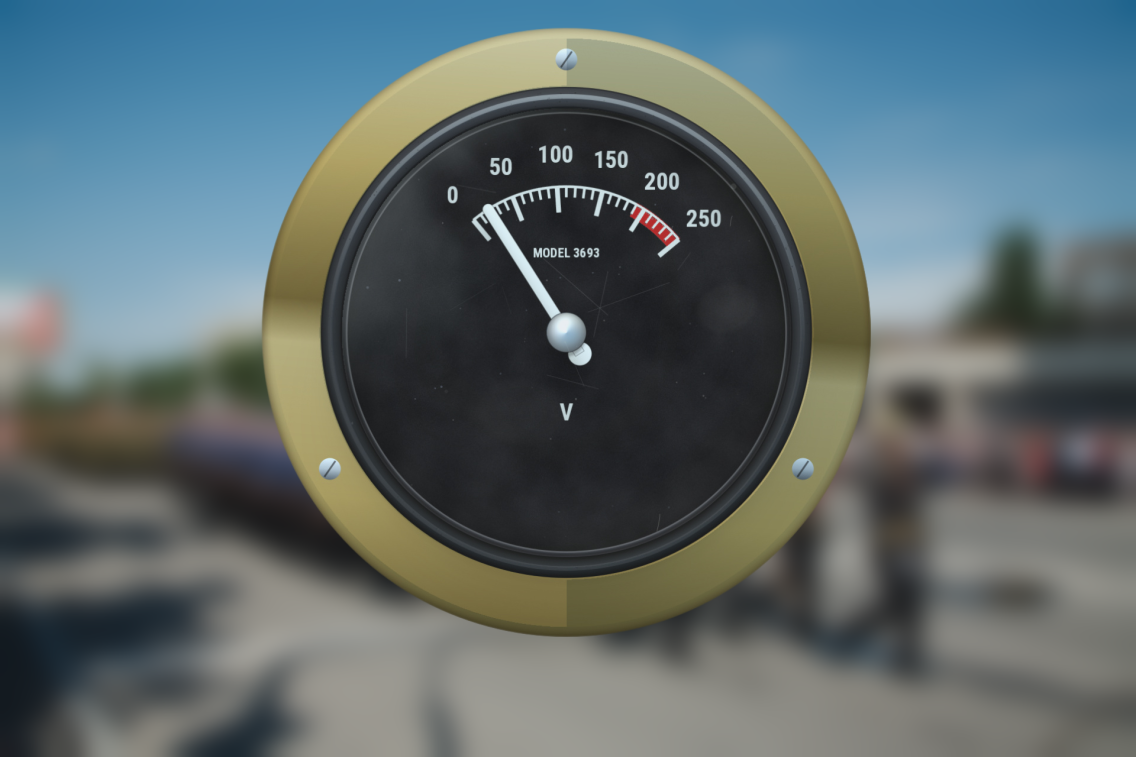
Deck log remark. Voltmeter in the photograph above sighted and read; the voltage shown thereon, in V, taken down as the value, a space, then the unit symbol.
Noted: 20 V
